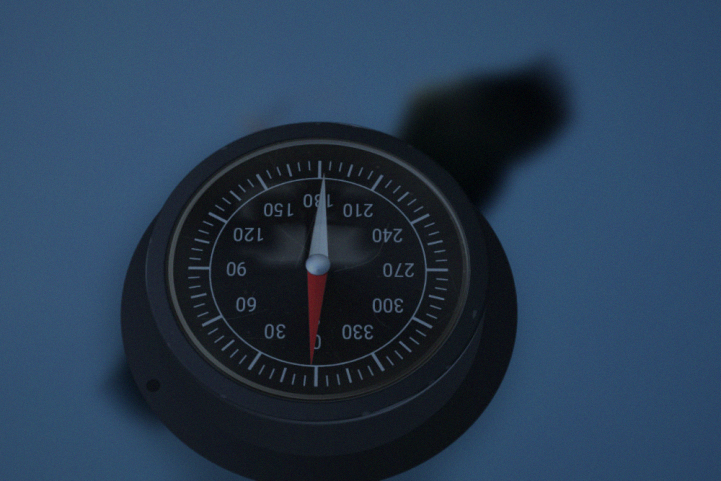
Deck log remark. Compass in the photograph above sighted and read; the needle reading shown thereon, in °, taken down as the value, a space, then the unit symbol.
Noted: 2.5 °
